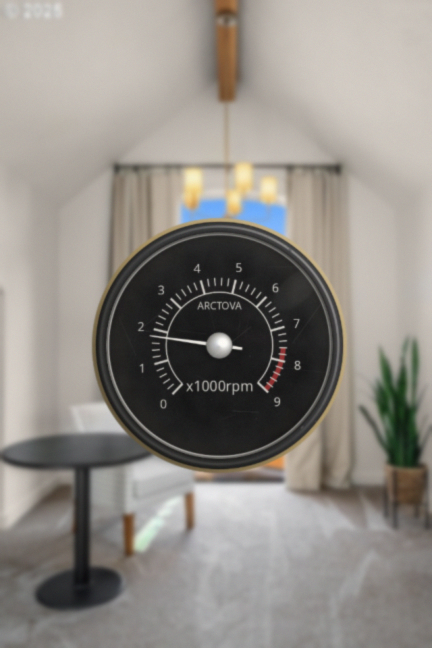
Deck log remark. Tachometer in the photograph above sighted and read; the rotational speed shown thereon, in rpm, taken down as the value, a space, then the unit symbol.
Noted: 1800 rpm
